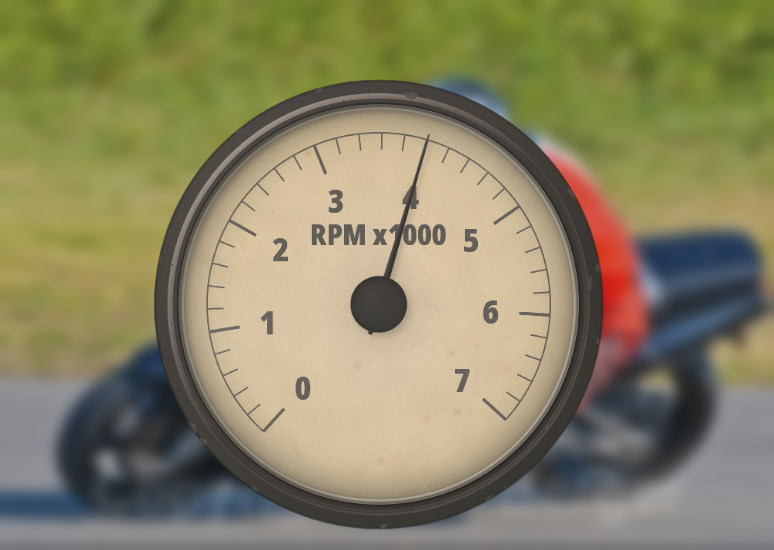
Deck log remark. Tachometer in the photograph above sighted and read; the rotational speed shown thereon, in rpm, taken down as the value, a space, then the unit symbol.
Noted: 4000 rpm
